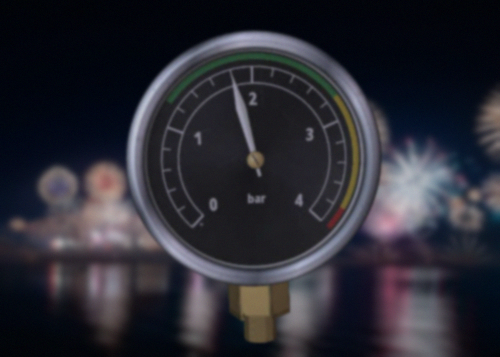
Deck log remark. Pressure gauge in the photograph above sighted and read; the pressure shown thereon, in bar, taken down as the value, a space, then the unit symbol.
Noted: 1.8 bar
